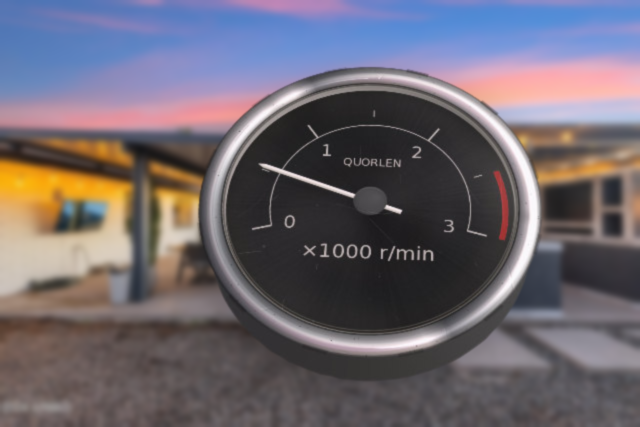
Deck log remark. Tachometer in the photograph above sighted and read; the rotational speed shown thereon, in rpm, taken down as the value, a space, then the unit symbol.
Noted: 500 rpm
